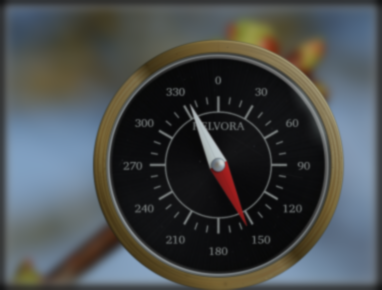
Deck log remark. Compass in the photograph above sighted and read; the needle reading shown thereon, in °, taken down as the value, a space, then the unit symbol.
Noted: 155 °
